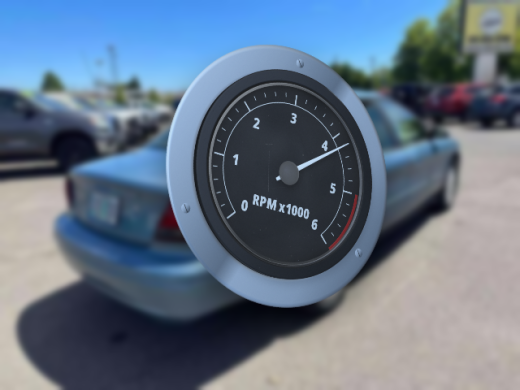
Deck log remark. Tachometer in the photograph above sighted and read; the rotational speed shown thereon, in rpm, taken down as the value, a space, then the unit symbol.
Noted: 4200 rpm
